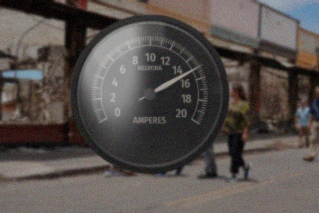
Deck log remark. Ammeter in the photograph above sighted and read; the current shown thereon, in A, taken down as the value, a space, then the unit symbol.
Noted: 15 A
